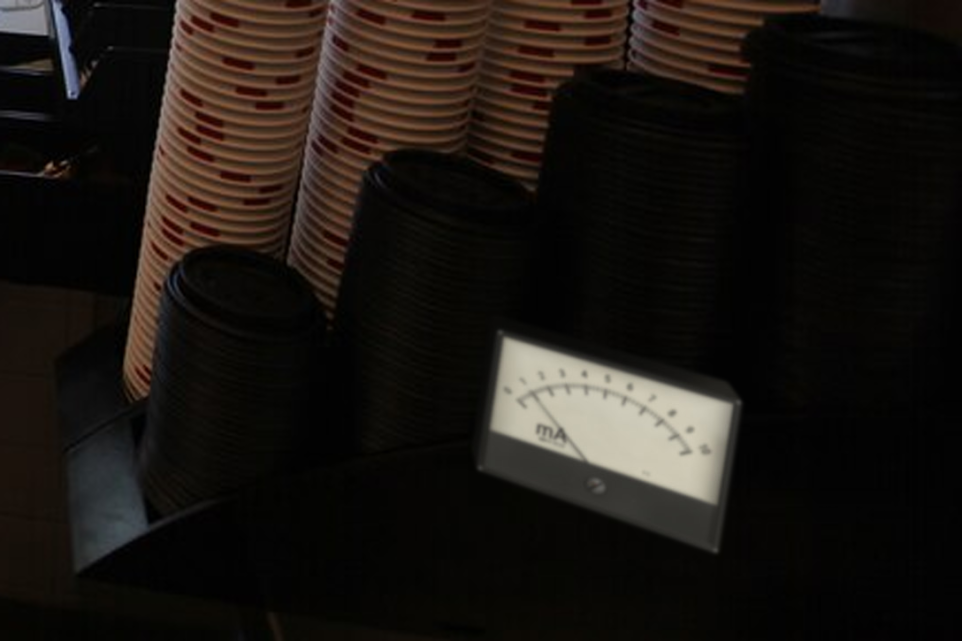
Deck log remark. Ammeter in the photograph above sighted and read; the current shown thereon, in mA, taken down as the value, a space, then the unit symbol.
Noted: 1 mA
